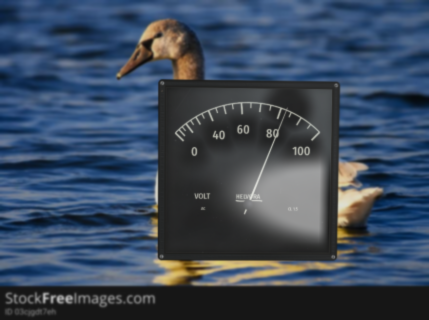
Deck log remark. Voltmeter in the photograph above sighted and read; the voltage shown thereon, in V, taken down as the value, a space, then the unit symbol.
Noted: 82.5 V
